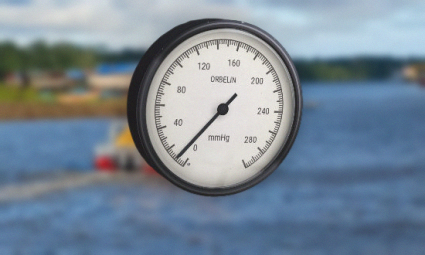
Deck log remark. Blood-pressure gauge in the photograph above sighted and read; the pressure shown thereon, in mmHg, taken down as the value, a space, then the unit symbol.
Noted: 10 mmHg
